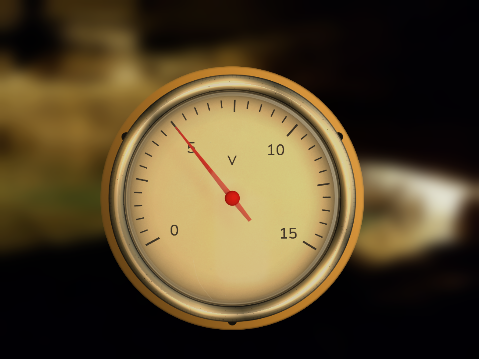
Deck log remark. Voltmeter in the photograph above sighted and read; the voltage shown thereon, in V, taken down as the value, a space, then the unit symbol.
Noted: 5 V
